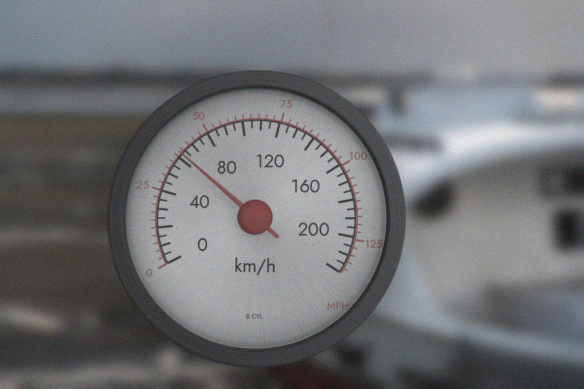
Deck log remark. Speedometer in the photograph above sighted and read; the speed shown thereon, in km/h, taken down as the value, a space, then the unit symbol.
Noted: 62.5 km/h
